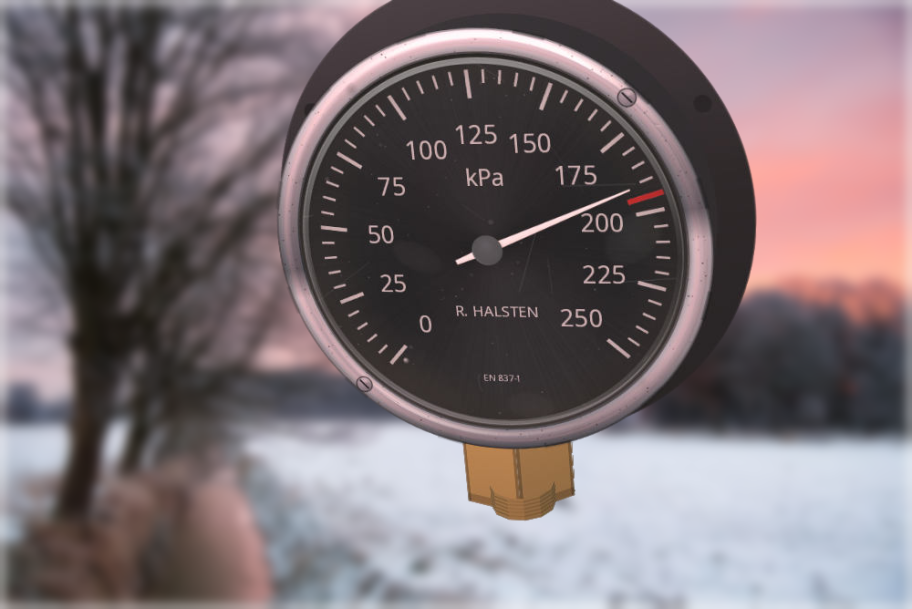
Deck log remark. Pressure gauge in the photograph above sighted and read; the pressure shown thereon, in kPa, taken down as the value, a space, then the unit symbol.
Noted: 190 kPa
